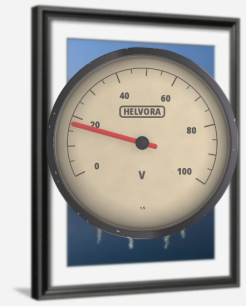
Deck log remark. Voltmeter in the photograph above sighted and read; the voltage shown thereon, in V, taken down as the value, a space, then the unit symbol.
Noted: 17.5 V
